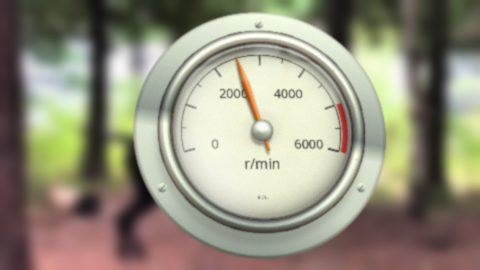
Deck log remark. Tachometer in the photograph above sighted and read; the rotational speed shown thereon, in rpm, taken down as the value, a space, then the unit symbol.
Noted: 2500 rpm
